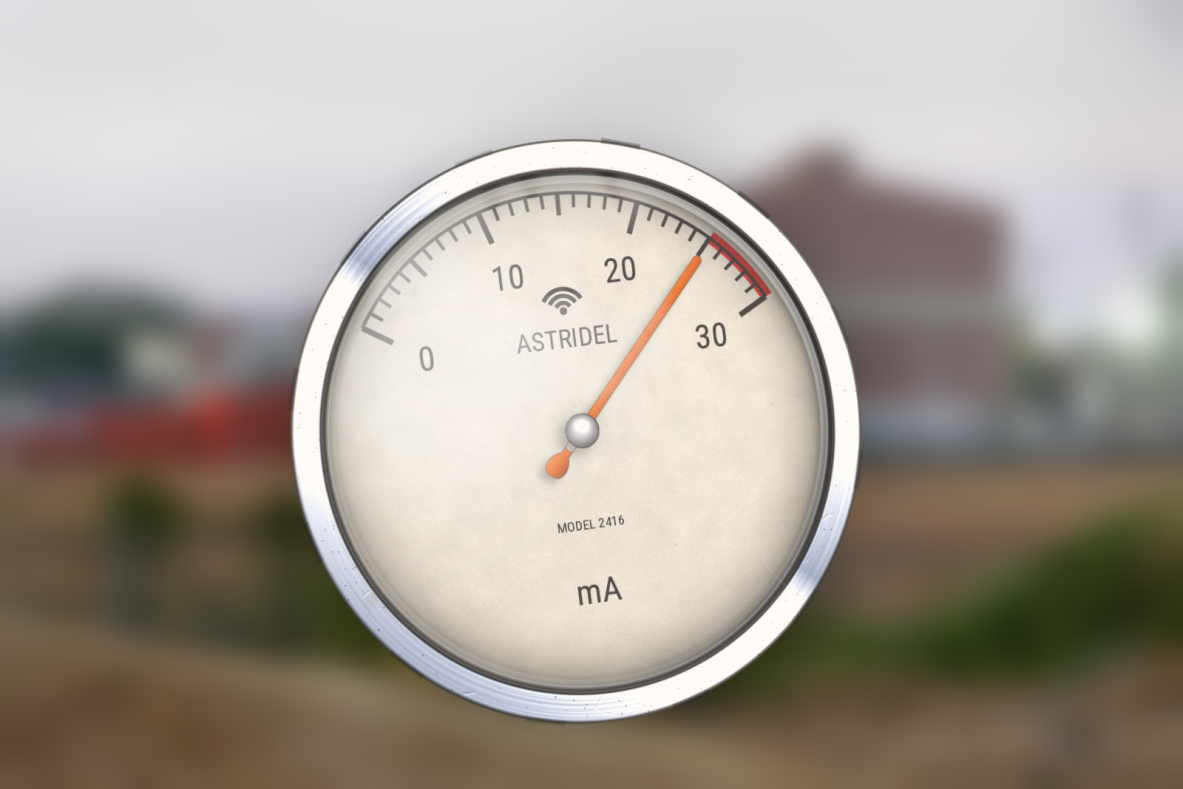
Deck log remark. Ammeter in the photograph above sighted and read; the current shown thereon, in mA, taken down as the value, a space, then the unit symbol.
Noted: 25 mA
